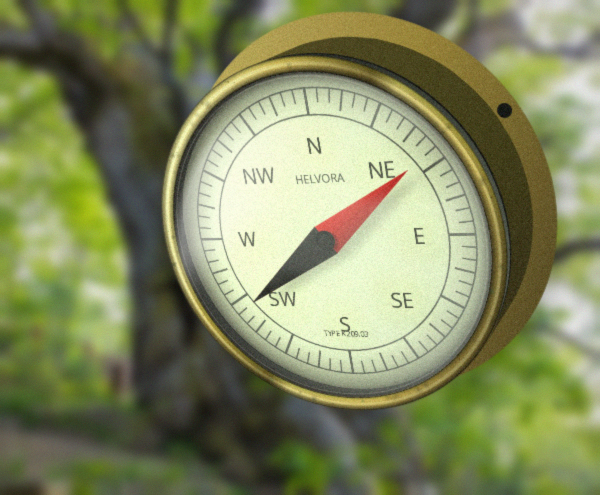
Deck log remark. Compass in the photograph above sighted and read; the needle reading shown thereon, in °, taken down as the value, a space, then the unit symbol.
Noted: 55 °
